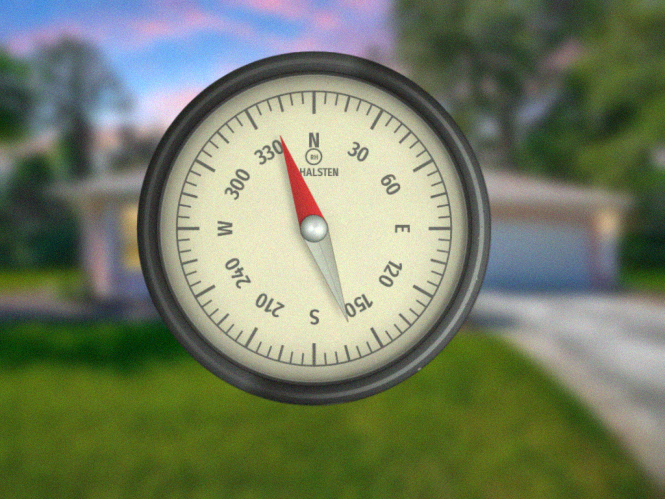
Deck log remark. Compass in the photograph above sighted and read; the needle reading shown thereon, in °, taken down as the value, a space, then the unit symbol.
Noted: 340 °
